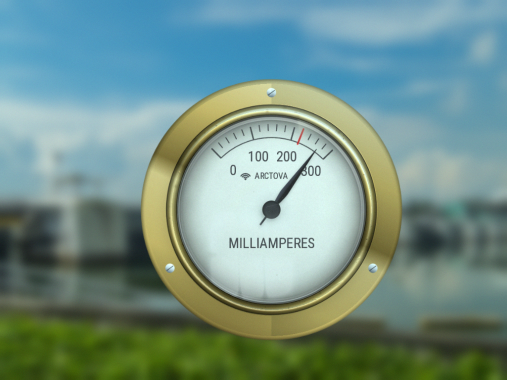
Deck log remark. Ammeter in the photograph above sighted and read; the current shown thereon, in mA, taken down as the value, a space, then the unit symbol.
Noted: 270 mA
